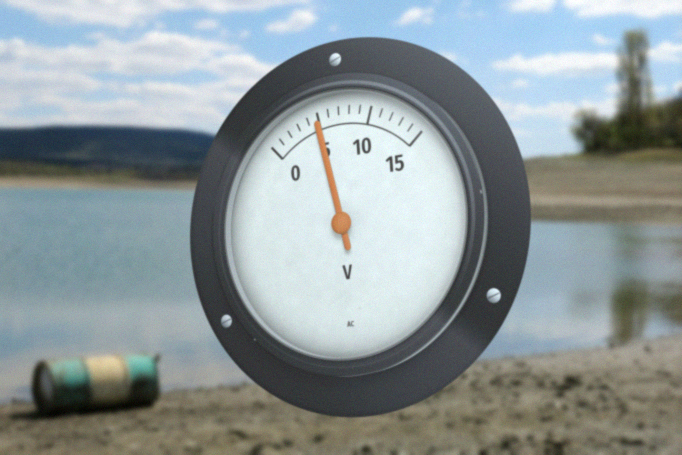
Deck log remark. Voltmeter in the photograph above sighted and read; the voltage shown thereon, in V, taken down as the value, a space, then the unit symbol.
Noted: 5 V
